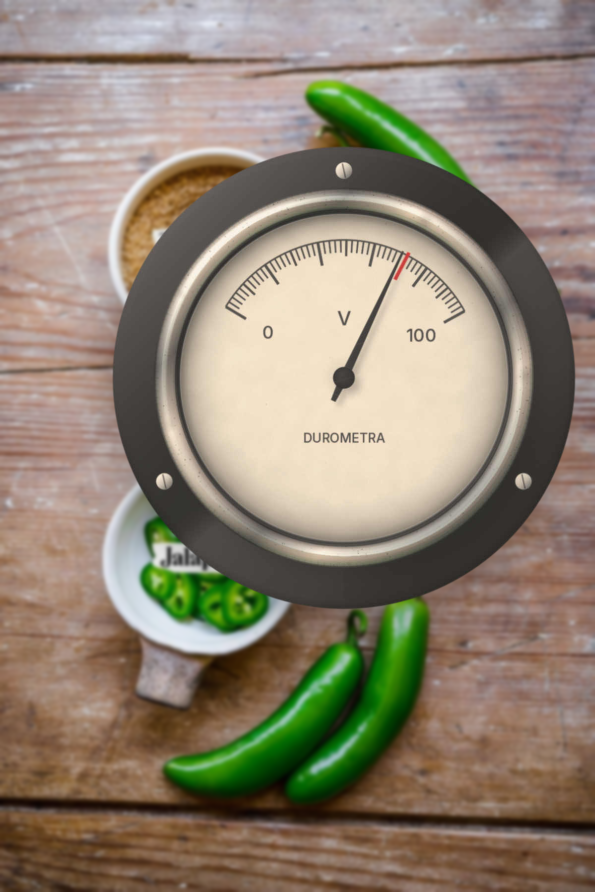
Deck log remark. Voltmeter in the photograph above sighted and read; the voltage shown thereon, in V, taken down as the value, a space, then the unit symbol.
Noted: 70 V
